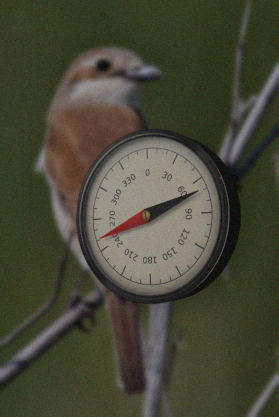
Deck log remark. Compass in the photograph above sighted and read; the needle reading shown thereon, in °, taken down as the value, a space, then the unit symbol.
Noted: 250 °
